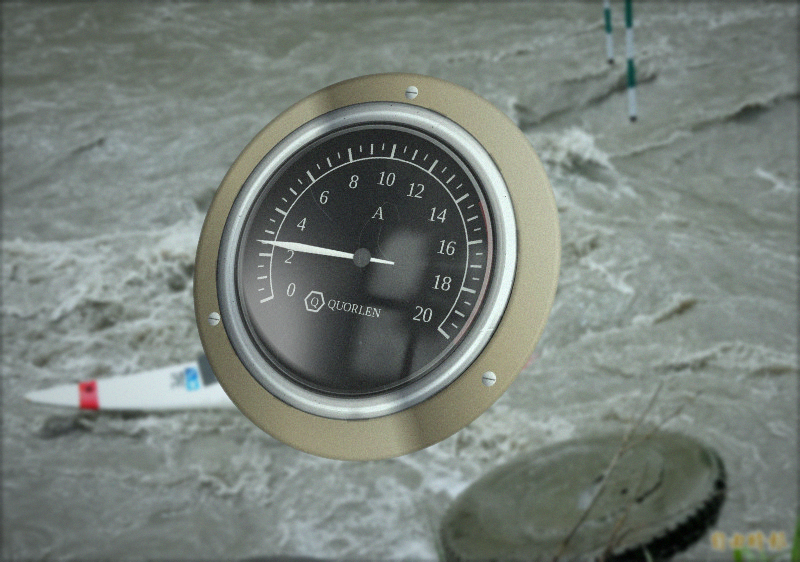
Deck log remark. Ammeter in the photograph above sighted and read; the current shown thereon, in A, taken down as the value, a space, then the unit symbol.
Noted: 2.5 A
